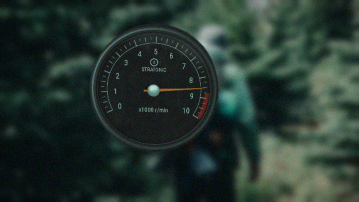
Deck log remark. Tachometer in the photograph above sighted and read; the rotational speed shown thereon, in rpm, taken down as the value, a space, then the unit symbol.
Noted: 8500 rpm
